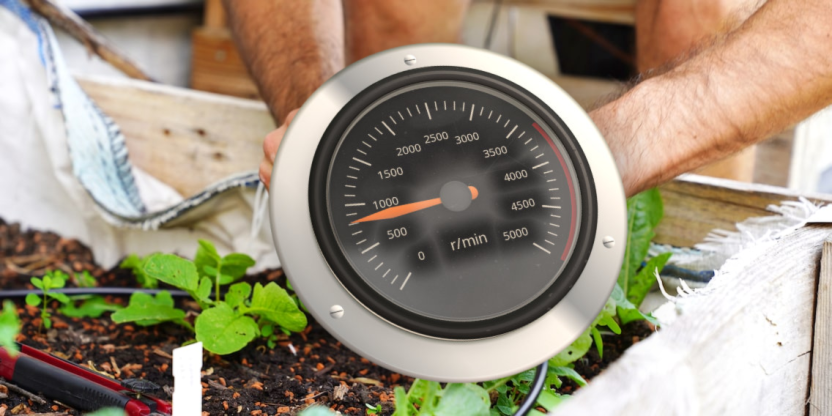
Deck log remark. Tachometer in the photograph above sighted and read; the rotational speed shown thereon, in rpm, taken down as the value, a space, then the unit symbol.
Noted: 800 rpm
